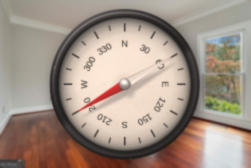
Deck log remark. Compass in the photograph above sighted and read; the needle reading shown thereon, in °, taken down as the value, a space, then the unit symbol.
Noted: 240 °
